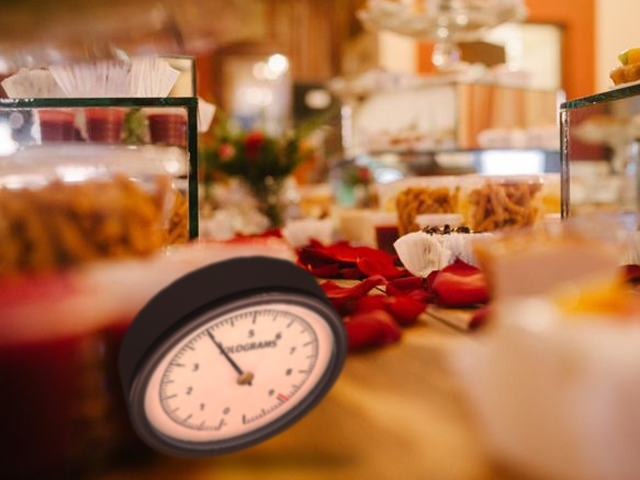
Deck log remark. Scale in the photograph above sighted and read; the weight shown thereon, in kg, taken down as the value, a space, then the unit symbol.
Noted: 4 kg
